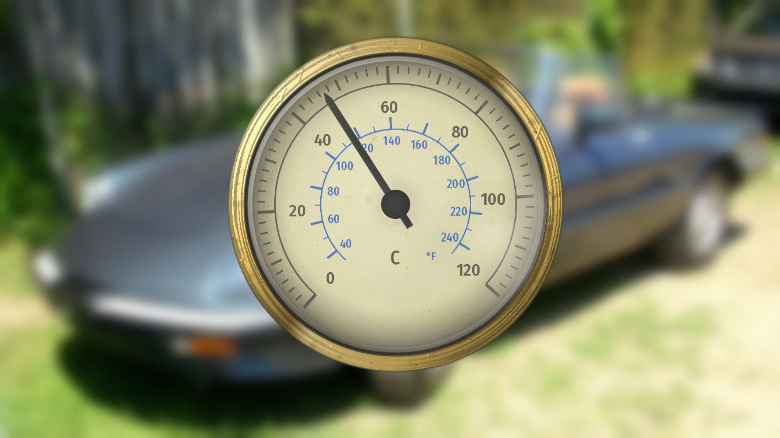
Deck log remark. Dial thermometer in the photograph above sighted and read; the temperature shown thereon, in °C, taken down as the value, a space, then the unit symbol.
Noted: 47 °C
